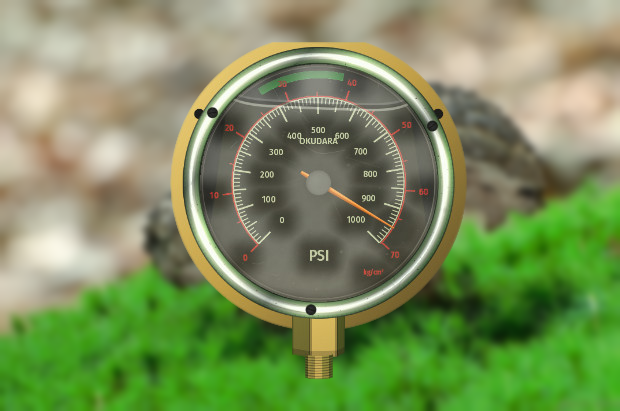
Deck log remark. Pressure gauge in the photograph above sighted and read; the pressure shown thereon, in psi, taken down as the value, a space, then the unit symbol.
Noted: 950 psi
